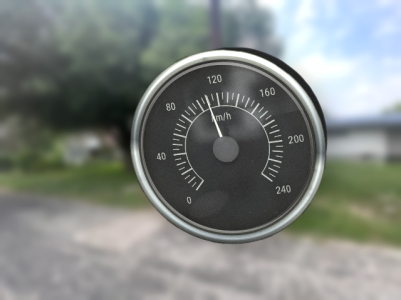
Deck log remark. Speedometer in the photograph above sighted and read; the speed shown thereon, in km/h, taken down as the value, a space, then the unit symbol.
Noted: 110 km/h
